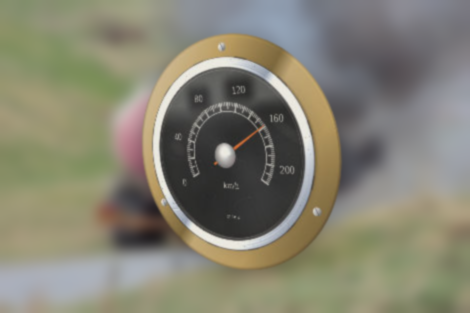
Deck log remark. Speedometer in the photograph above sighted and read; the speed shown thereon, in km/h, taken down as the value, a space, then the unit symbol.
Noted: 160 km/h
